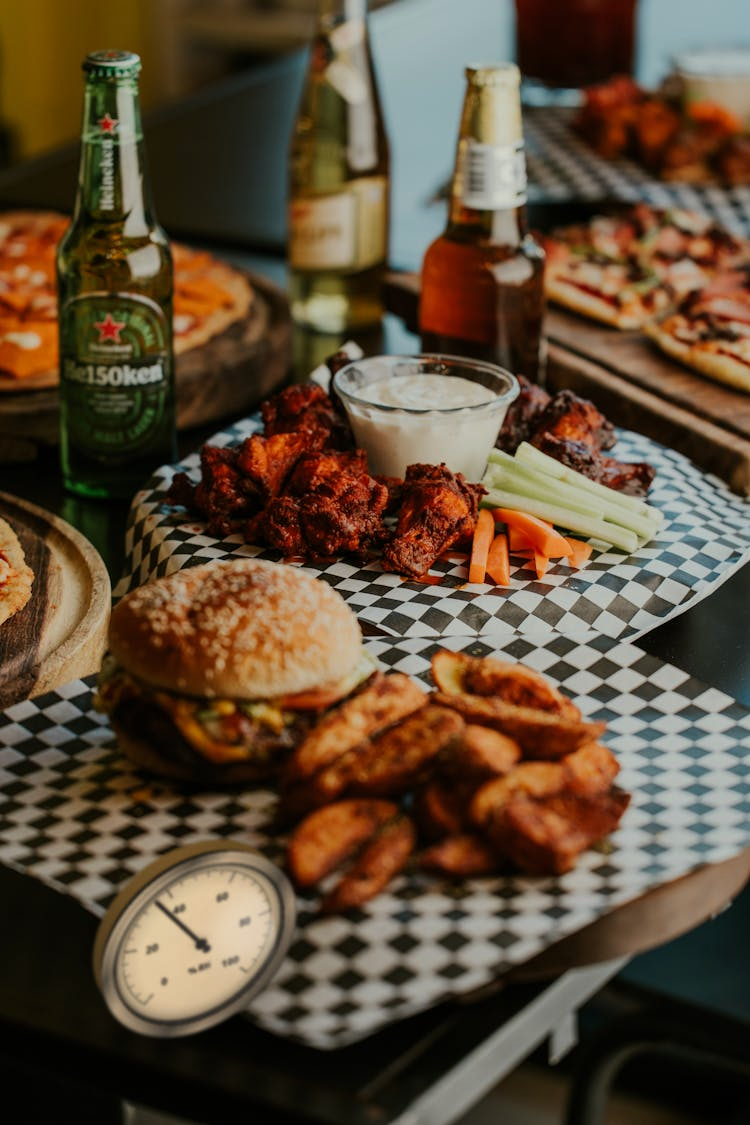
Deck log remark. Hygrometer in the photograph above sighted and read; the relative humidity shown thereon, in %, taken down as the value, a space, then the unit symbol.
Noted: 36 %
